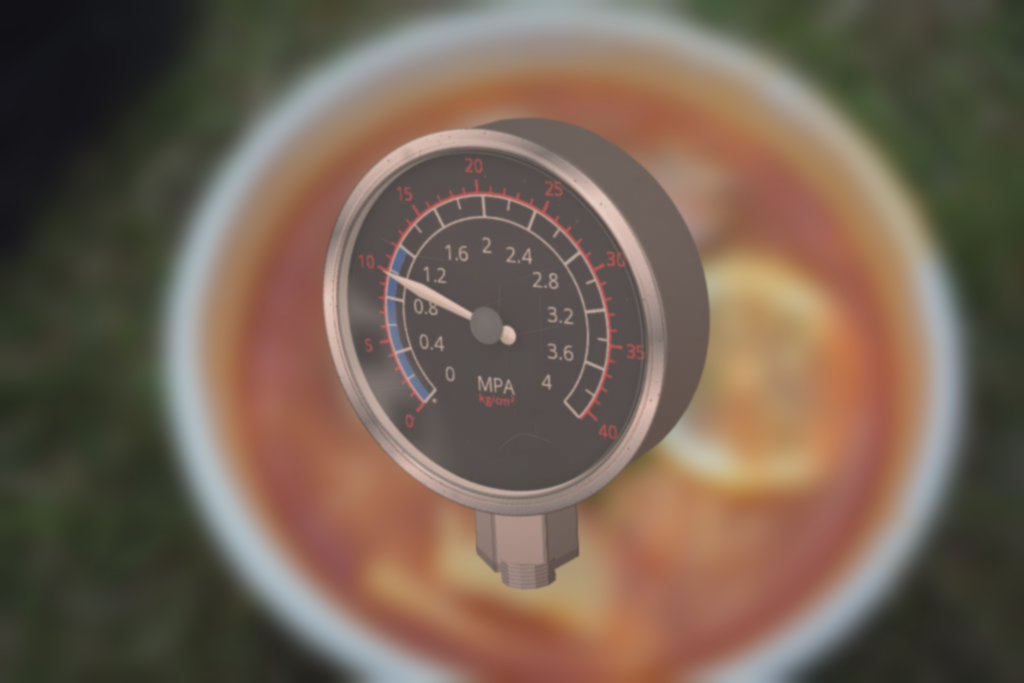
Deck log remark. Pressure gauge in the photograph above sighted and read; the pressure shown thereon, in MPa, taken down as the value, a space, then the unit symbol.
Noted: 1 MPa
